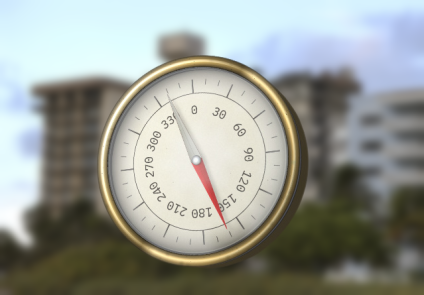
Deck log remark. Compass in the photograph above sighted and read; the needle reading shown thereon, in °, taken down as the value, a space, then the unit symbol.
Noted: 160 °
